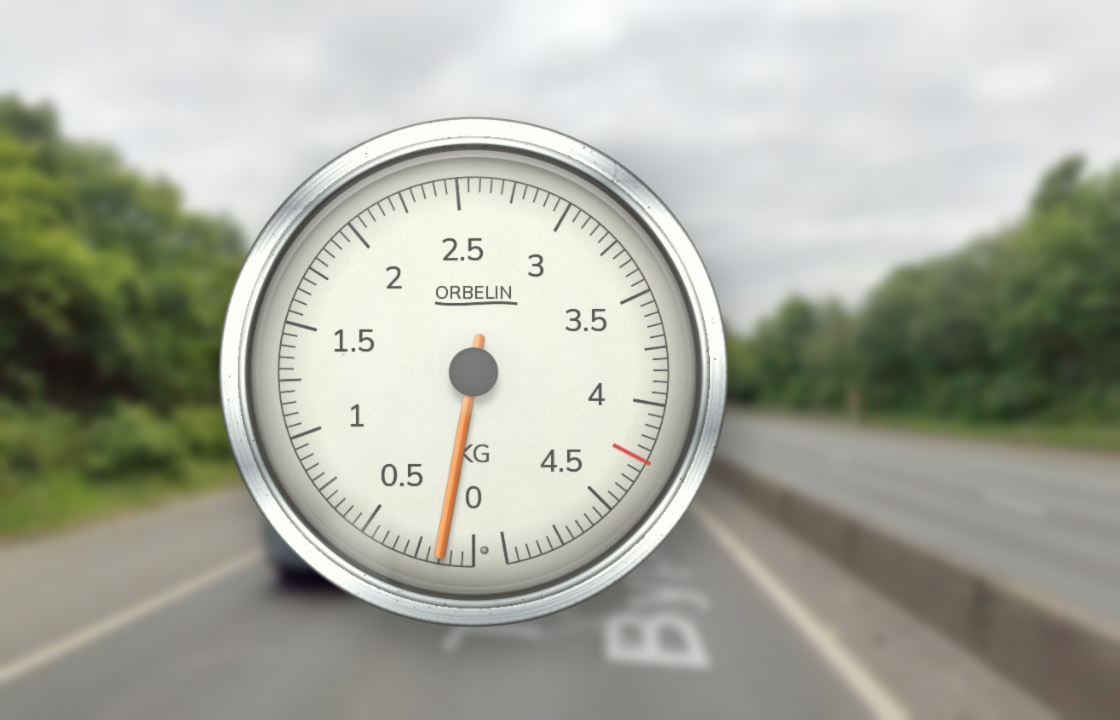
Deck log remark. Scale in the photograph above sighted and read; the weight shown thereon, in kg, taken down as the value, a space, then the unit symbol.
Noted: 0.15 kg
